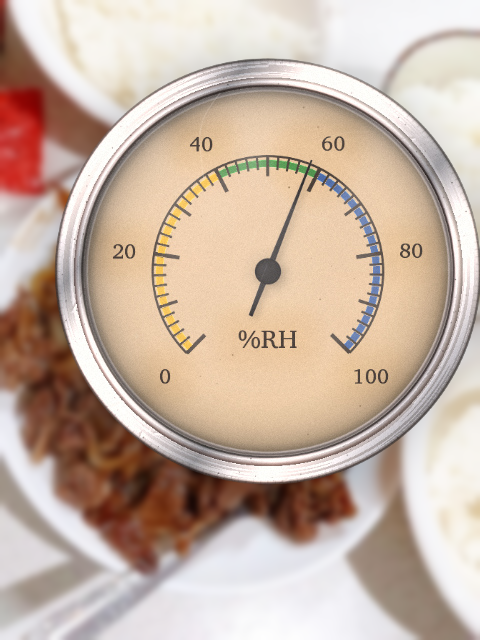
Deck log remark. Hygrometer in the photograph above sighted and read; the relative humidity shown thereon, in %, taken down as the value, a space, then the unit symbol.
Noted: 58 %
